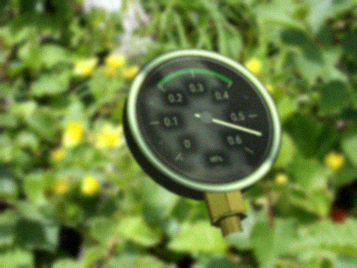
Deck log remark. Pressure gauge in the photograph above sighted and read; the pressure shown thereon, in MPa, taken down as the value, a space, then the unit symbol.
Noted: 0.55 MPa
